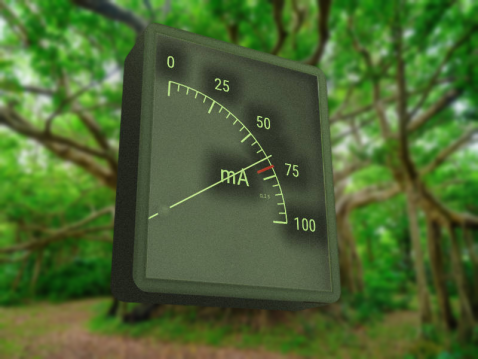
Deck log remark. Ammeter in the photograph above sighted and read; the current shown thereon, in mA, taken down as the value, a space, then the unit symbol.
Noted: 65 mA
